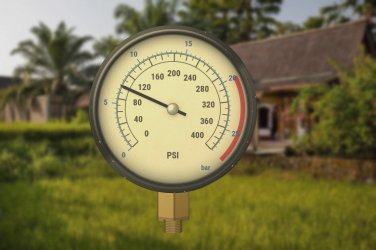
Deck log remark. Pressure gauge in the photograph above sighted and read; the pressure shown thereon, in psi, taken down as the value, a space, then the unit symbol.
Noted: 100 psi
